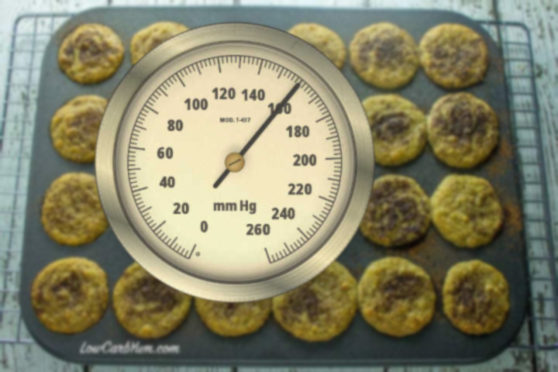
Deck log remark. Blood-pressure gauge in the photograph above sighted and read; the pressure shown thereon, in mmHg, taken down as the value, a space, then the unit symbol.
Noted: 160 mmHg
